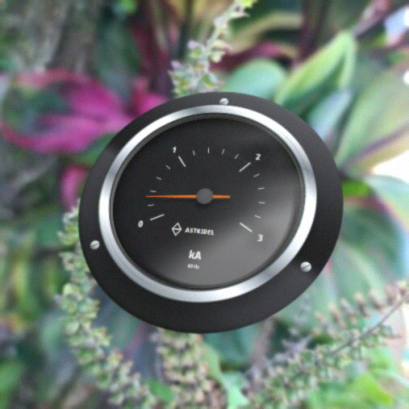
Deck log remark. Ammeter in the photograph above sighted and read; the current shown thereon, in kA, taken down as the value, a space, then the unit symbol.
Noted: 0.3 kA
